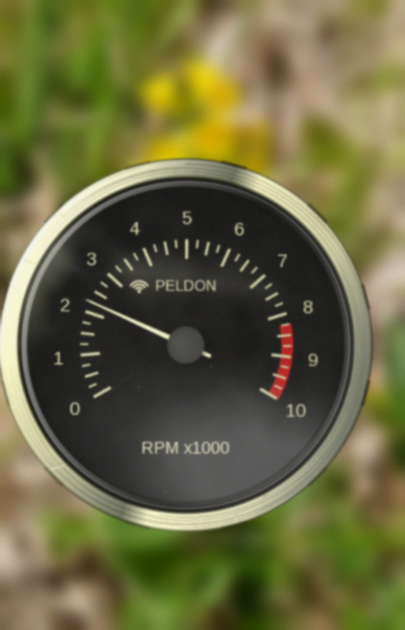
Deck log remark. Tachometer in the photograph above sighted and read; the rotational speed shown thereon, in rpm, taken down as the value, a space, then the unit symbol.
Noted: 2250 rpm
